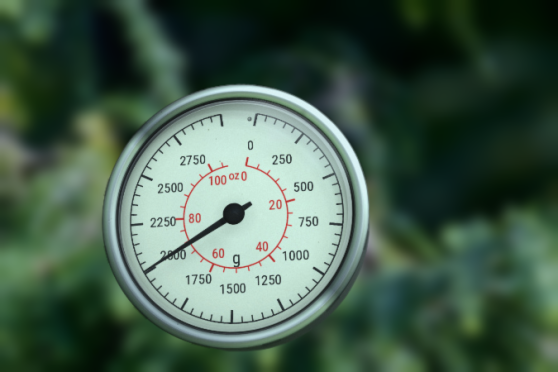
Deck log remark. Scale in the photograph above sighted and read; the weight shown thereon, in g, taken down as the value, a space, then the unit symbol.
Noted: 2000 g
